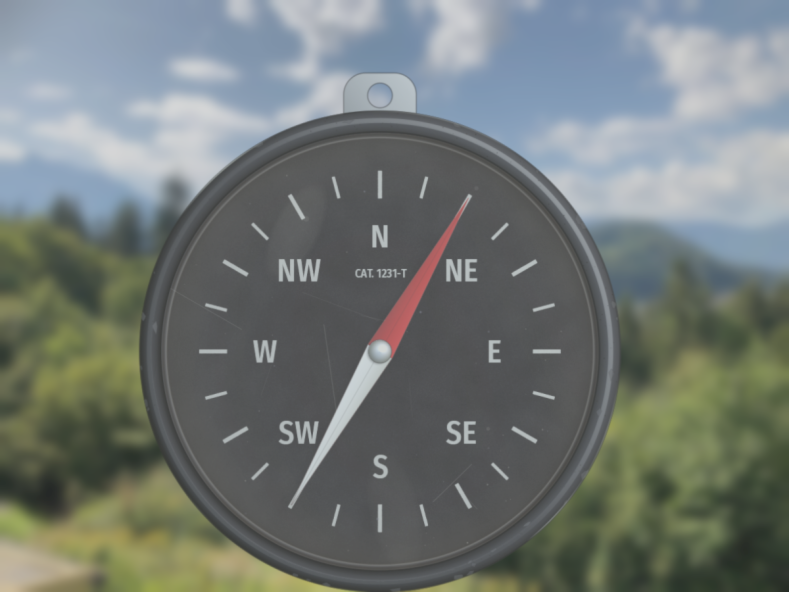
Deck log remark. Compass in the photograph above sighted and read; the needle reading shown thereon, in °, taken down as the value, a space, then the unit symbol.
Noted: 30 °
